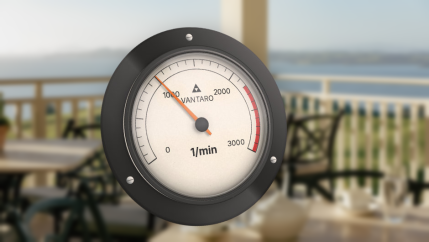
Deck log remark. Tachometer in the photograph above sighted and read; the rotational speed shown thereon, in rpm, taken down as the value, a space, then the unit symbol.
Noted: 1000 rpm
